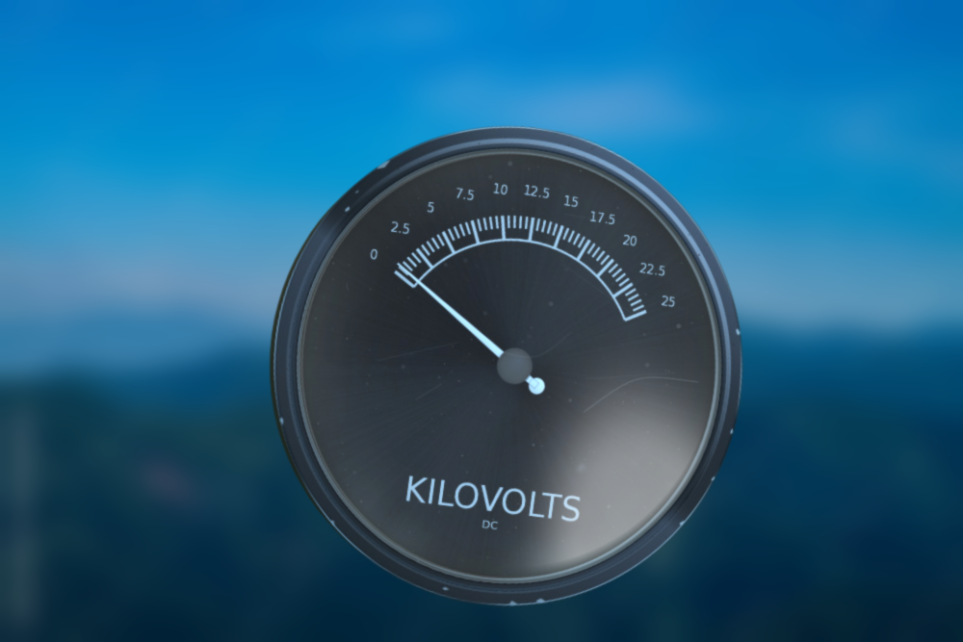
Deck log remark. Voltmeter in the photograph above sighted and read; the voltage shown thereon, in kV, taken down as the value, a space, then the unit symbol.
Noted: 0.5 kV
